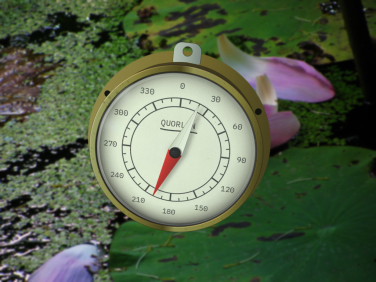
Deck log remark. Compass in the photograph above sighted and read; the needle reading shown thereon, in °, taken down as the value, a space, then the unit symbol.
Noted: 200 °
